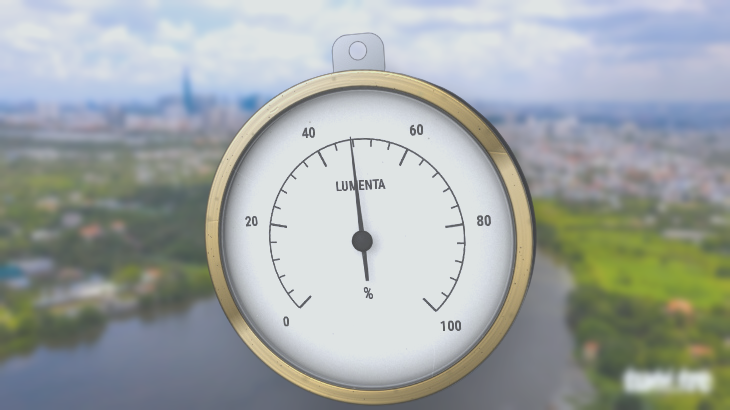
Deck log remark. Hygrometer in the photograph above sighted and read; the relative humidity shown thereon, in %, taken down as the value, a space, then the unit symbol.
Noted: 48 %
